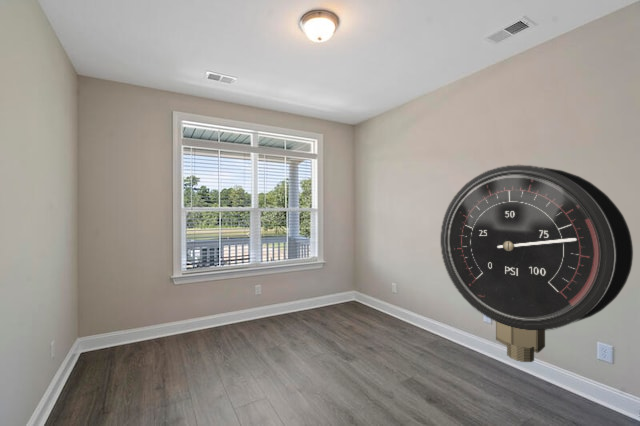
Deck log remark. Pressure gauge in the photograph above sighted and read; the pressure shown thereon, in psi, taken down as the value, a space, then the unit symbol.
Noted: 80 psi
